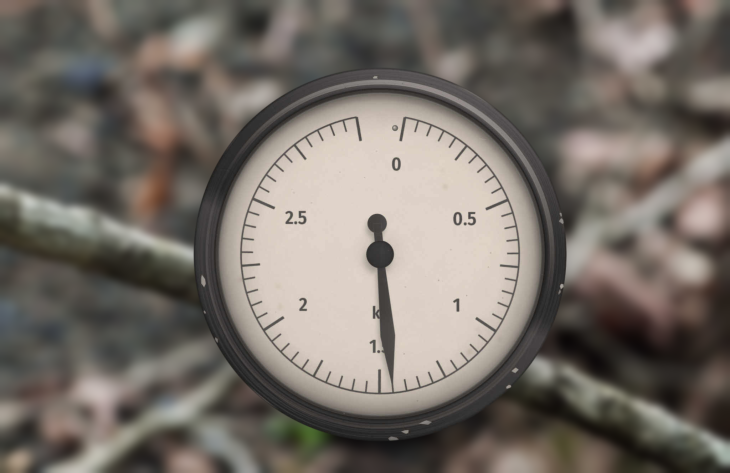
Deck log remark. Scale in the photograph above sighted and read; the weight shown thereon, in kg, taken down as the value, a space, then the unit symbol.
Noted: 1.45 kg
